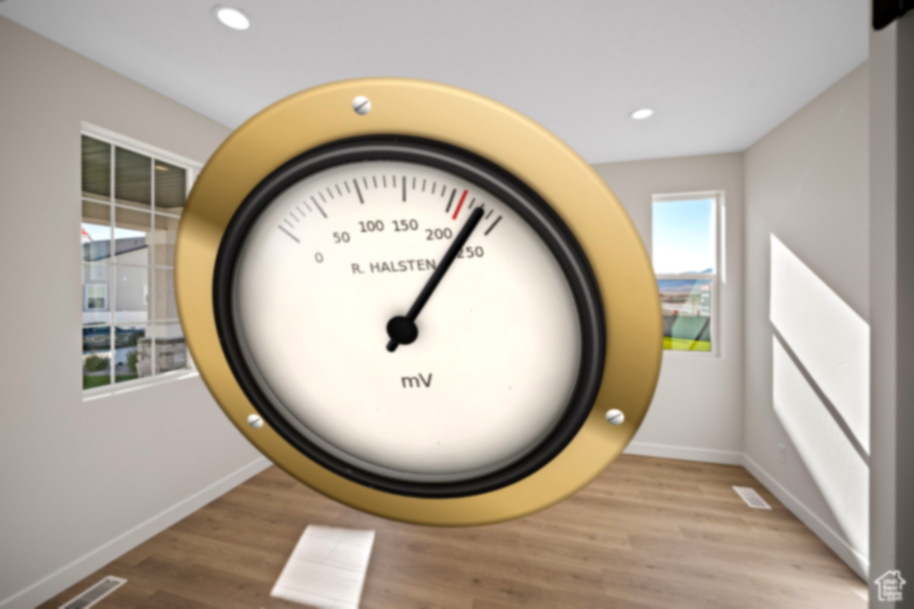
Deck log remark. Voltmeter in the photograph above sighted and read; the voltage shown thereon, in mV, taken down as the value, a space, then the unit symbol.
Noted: 230 mV
